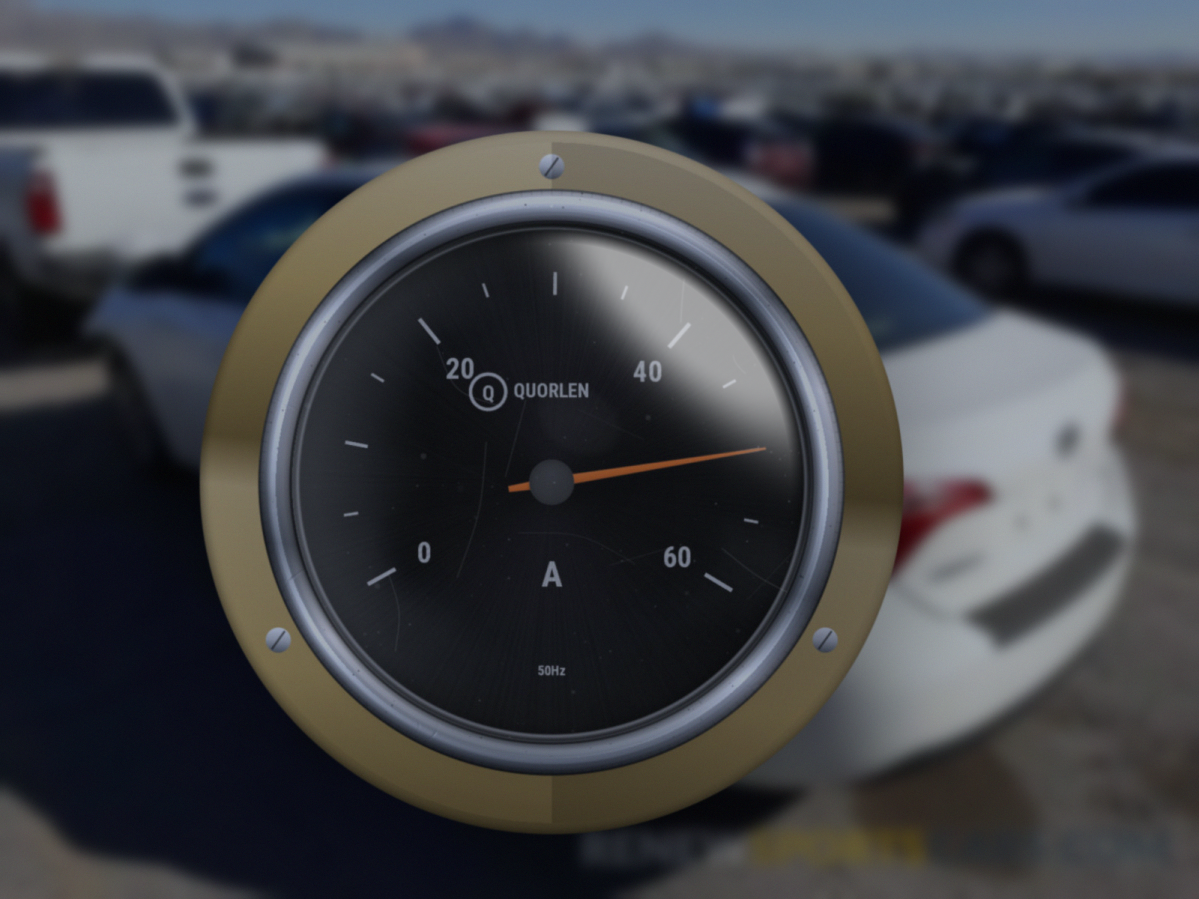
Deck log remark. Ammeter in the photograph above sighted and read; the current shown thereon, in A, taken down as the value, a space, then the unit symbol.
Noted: 50 A
